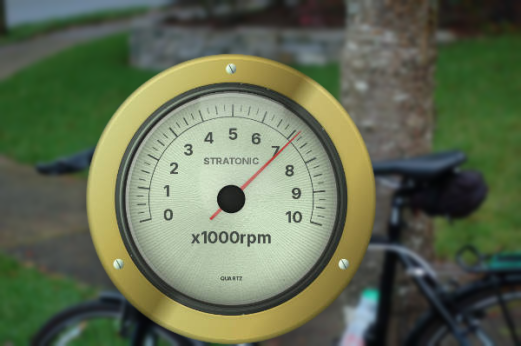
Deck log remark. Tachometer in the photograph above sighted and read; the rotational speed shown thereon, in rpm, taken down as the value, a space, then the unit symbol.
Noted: 7125 rpm
